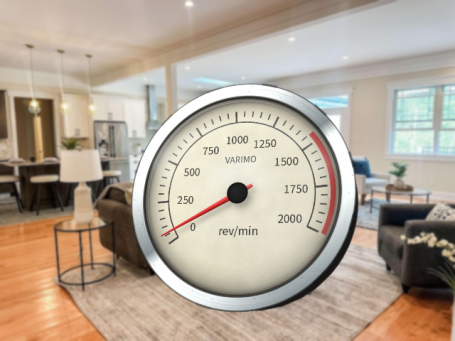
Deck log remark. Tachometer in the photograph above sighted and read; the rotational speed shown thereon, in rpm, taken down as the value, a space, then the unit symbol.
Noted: 50 rpm
